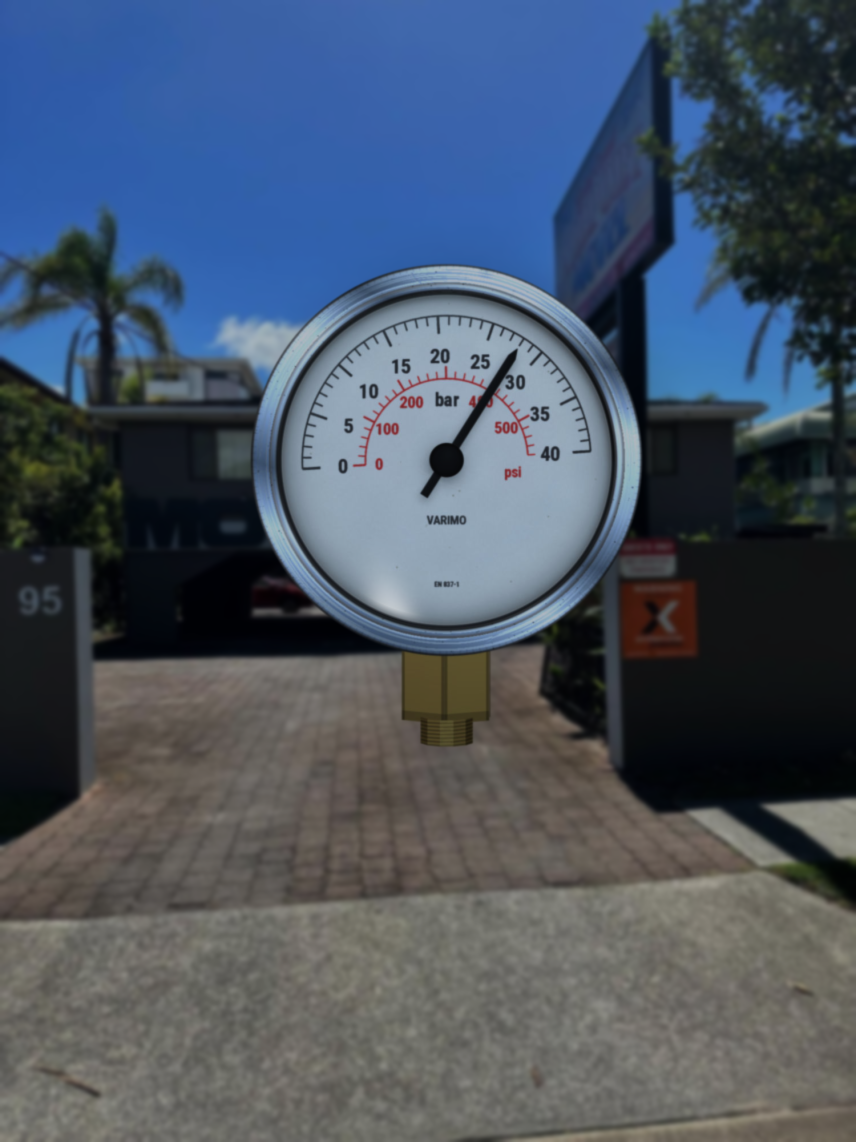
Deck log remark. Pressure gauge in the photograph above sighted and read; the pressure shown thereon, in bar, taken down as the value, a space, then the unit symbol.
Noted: 28 bar
